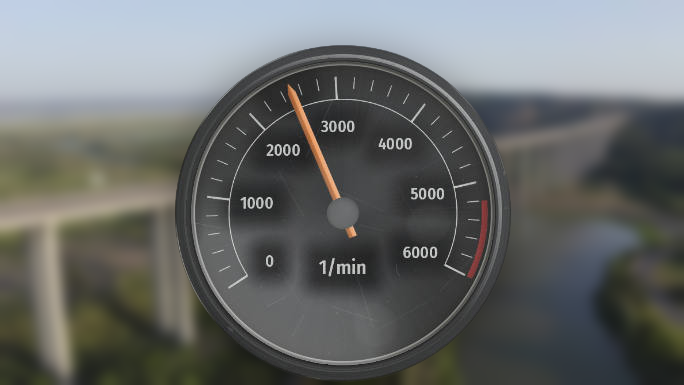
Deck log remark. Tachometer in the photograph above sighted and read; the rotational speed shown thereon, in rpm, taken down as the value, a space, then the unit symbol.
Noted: 2500 rpm
